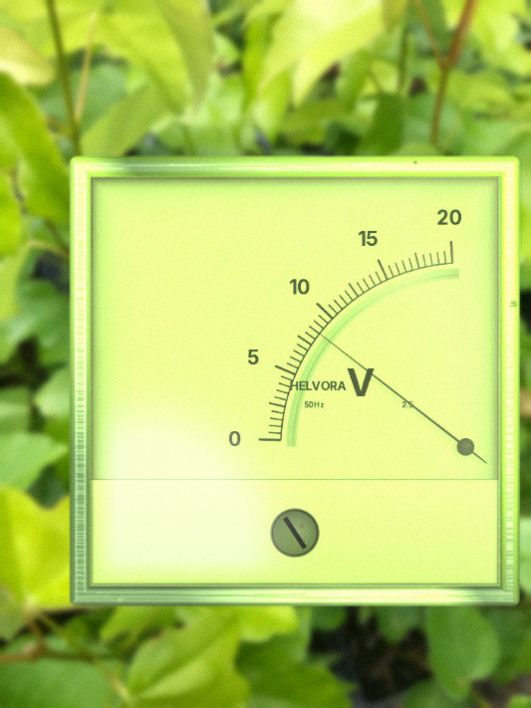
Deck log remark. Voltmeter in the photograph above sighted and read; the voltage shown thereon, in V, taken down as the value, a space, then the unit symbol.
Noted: 8.5 V
